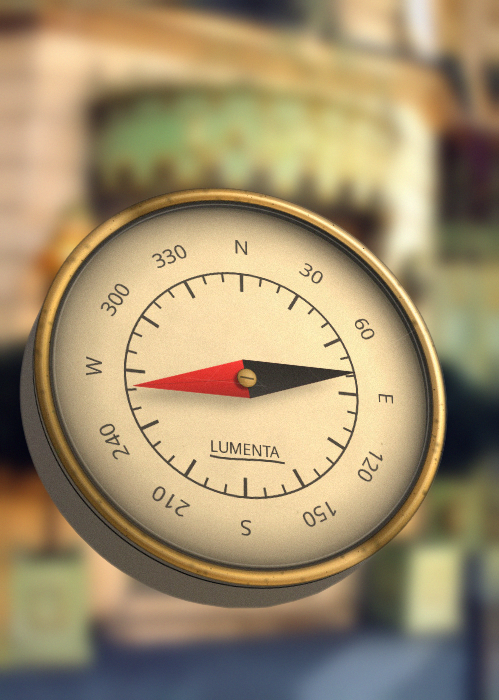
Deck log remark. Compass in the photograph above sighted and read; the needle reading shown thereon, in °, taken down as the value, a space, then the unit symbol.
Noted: 260 °
